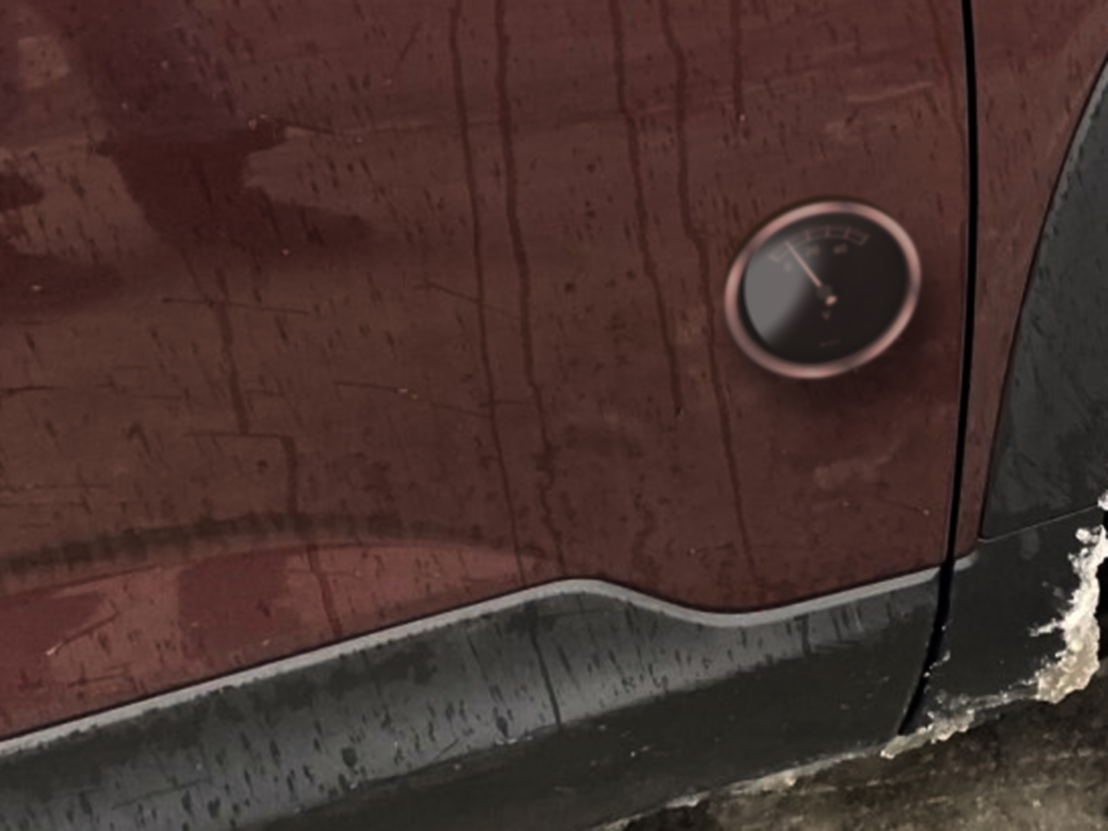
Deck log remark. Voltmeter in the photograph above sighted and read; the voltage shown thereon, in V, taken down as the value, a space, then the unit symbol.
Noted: 10 V
